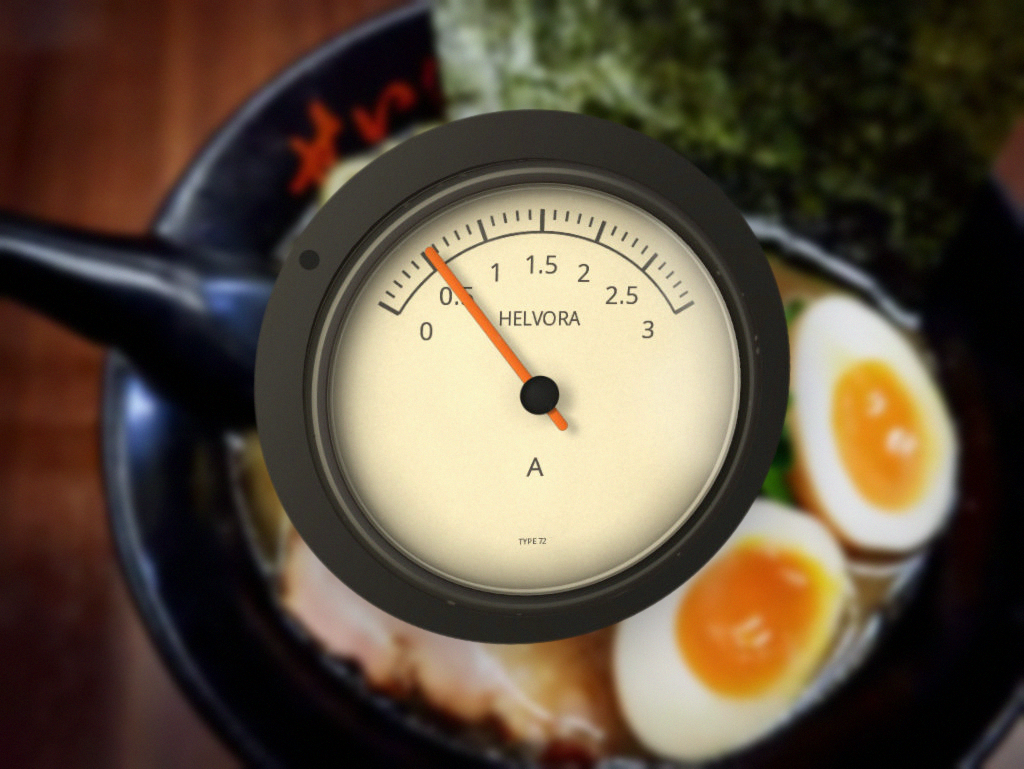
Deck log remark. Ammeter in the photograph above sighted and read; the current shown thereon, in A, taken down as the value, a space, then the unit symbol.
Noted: 0.55 A
